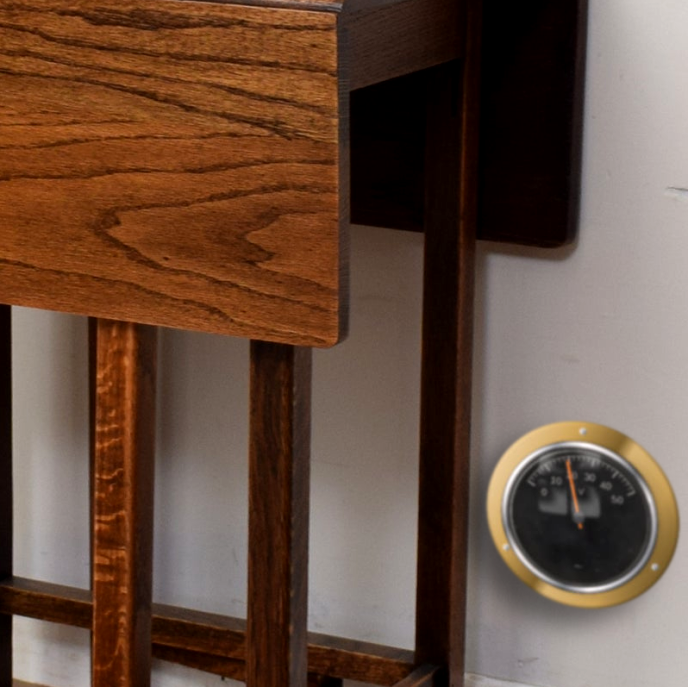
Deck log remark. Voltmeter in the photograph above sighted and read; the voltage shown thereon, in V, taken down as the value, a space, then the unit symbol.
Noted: 20 V
